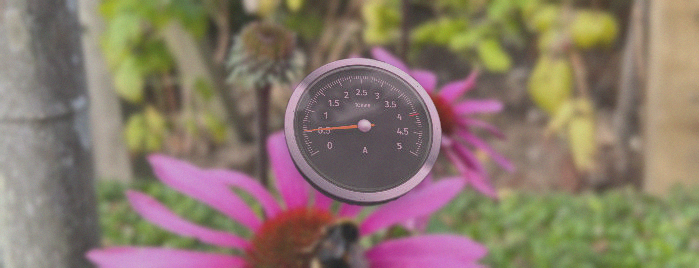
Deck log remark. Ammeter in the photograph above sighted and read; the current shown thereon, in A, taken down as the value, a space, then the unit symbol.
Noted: 0.5 A
